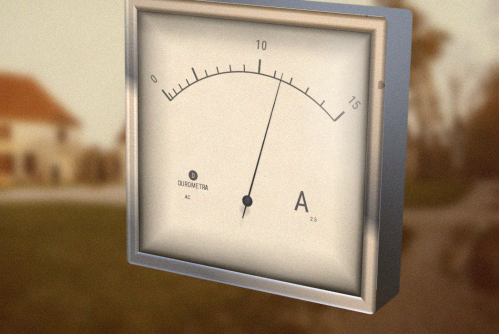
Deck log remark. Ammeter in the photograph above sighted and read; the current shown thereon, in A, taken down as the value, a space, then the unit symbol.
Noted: 11.5 A
